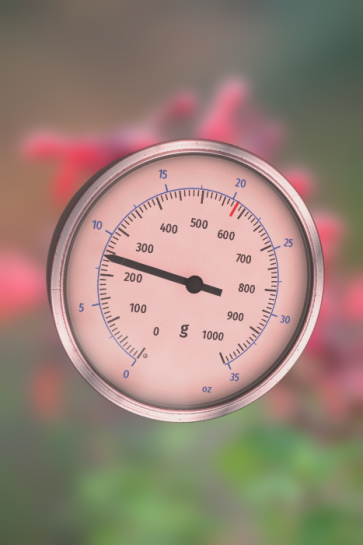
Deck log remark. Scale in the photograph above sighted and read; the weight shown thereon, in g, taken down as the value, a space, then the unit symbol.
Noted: 240 g
